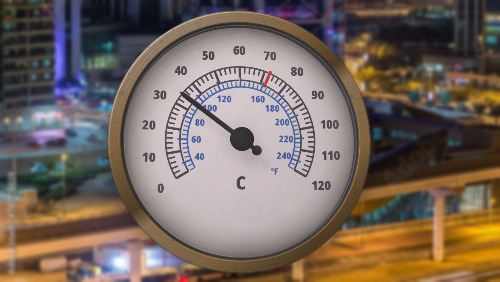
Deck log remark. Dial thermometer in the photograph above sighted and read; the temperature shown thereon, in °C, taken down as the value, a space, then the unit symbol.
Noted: 34 °C
